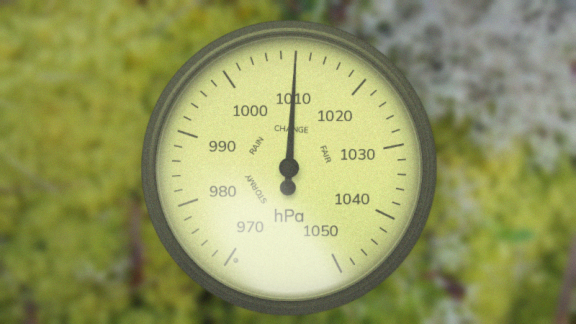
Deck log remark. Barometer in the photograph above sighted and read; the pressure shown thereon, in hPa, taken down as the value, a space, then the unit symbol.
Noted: 1010 hPa
